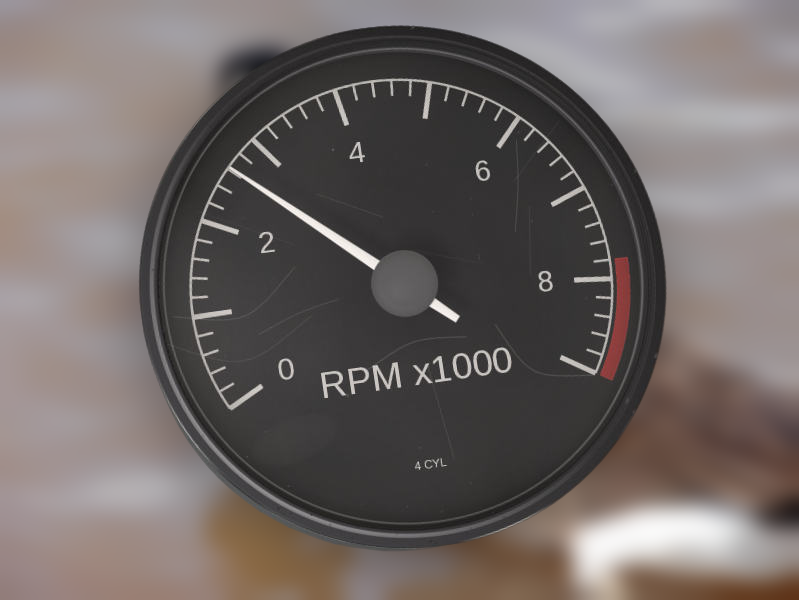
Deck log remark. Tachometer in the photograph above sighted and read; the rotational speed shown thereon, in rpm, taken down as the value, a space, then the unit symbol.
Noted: 2600 rpm
